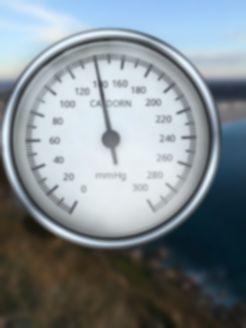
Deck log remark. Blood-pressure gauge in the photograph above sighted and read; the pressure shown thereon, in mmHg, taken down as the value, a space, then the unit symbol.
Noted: 140 mmHg
